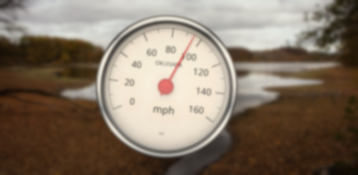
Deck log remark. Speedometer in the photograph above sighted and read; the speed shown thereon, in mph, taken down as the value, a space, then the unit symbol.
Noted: 95 mph
